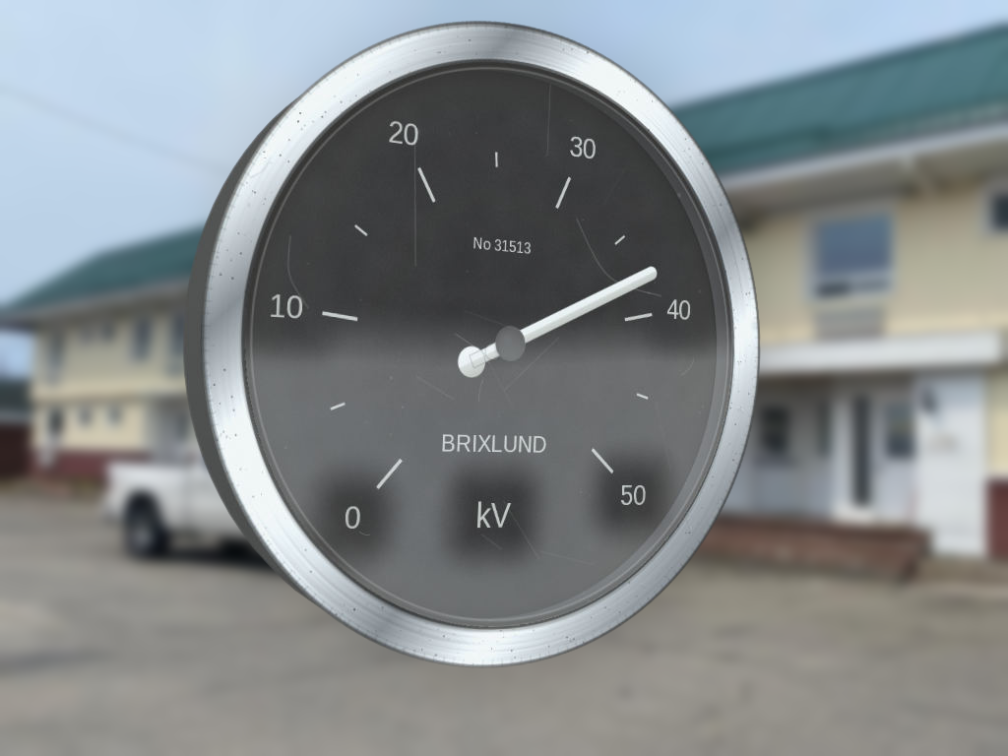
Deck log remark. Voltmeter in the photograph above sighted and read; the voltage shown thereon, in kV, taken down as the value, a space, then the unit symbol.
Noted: 37.5 kV
